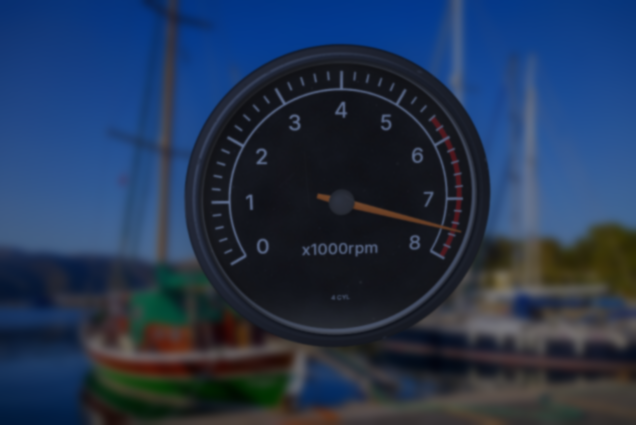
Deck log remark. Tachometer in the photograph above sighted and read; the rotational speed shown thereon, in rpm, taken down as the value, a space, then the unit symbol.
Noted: 7500 rpm
